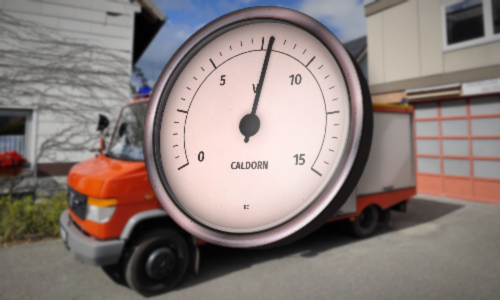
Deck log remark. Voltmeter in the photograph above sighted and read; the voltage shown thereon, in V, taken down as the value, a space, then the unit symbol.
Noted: 8 V
